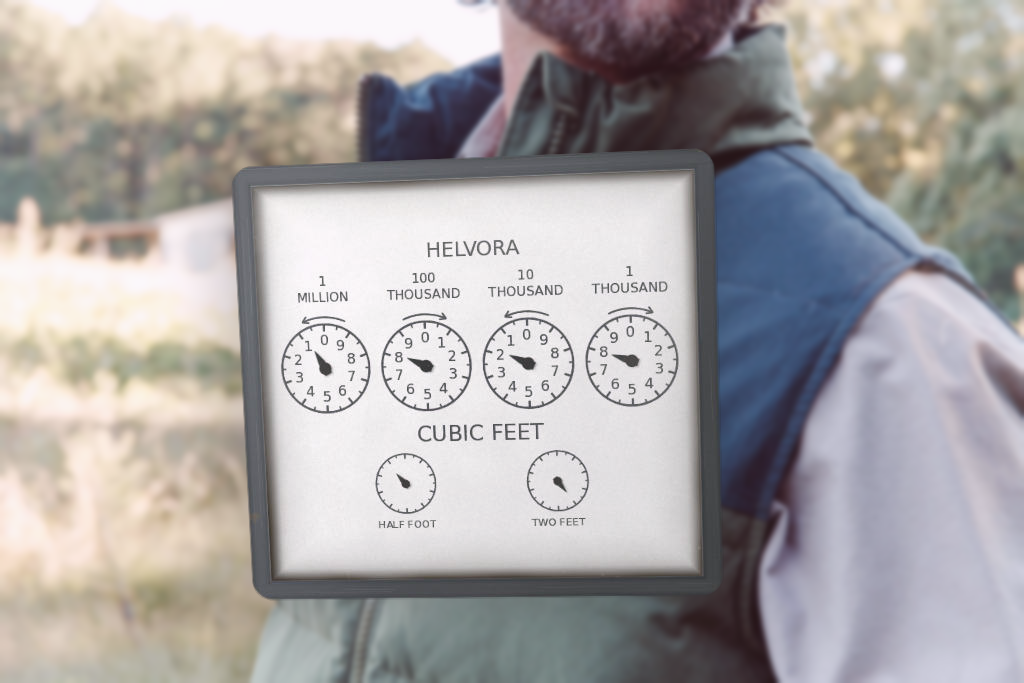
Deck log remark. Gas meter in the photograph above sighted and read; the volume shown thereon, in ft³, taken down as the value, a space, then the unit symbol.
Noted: 81800 ft³
